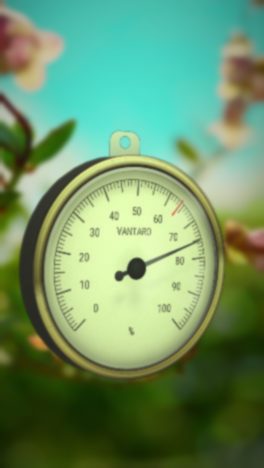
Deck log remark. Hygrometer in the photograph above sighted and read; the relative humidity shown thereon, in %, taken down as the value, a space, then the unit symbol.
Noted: 75 %
